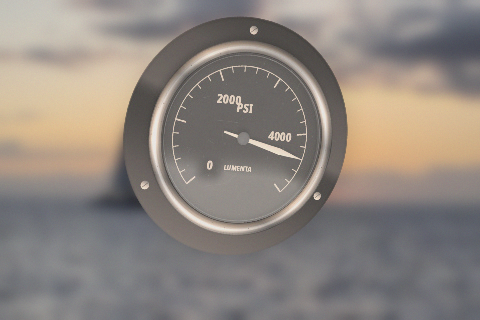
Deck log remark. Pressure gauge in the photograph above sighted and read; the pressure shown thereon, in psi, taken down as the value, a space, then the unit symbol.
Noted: 4400 psi
